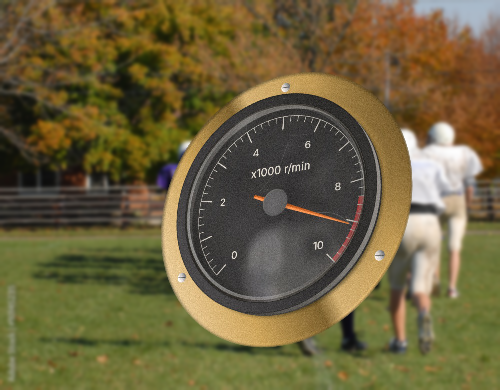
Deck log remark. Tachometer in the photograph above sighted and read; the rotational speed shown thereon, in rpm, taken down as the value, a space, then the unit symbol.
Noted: 9100 rpm
